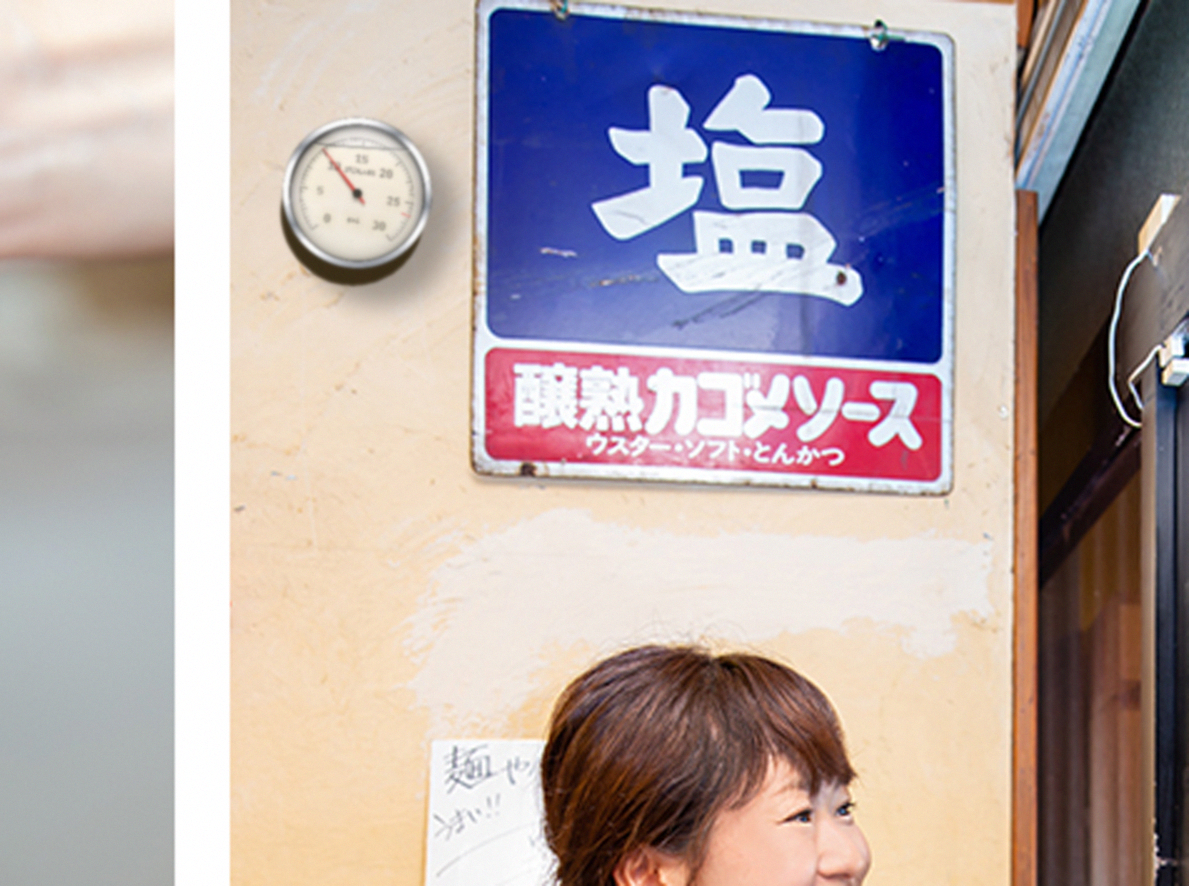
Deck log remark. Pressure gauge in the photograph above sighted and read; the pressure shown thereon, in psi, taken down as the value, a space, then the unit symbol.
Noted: 10 psi
